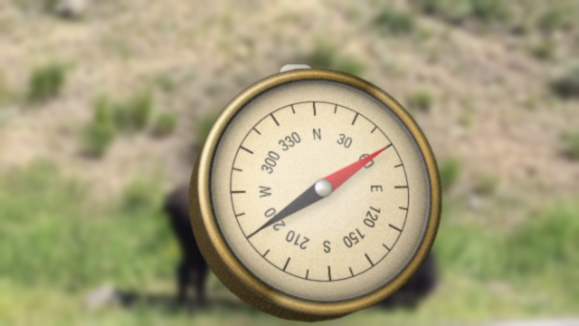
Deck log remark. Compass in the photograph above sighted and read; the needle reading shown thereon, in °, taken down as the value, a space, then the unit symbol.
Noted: 60 °
